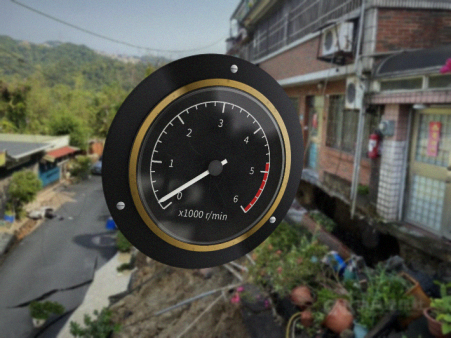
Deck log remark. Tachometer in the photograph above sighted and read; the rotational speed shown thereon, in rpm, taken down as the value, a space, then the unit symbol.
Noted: 200 rpm
